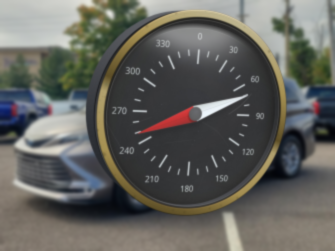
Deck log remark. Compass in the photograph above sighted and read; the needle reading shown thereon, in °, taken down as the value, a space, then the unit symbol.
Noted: 250 °
